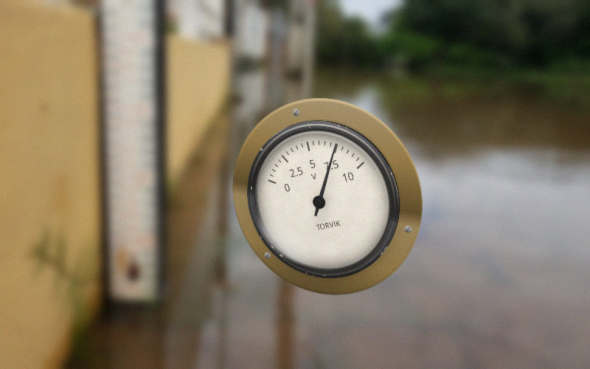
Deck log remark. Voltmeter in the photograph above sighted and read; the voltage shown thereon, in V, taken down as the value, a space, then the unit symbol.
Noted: 7.5 V
